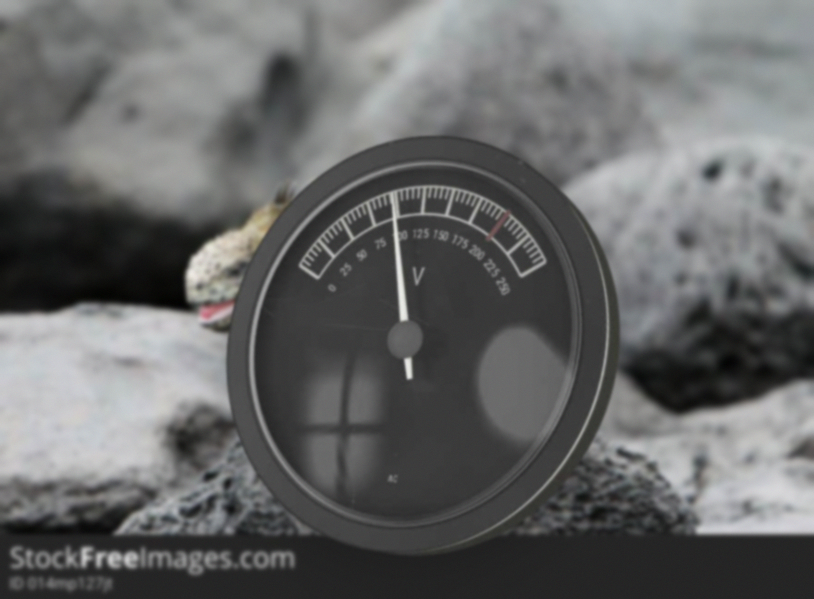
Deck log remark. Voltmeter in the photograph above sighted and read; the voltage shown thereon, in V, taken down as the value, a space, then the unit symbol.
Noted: 100 V
